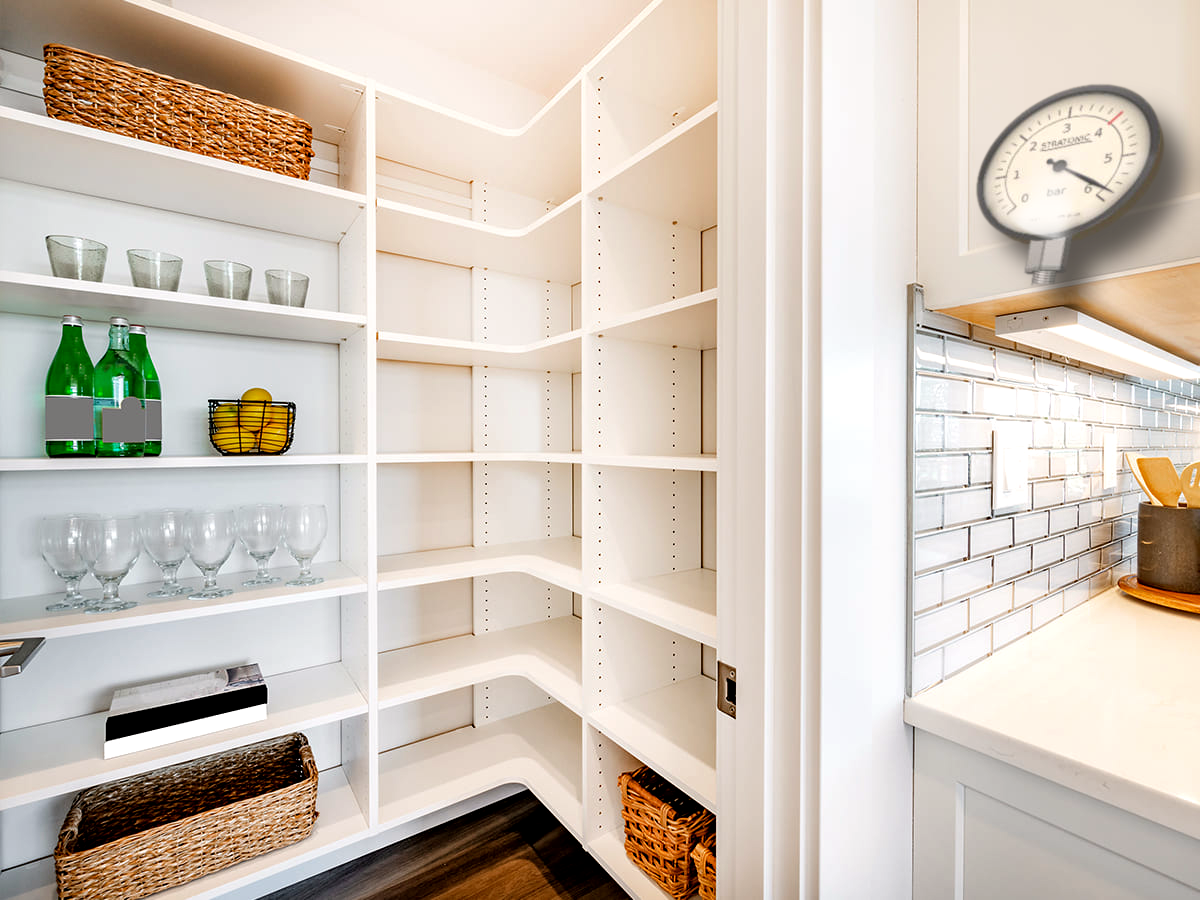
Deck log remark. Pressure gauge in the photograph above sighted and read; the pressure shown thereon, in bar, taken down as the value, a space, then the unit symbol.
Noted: 5.8 bar
